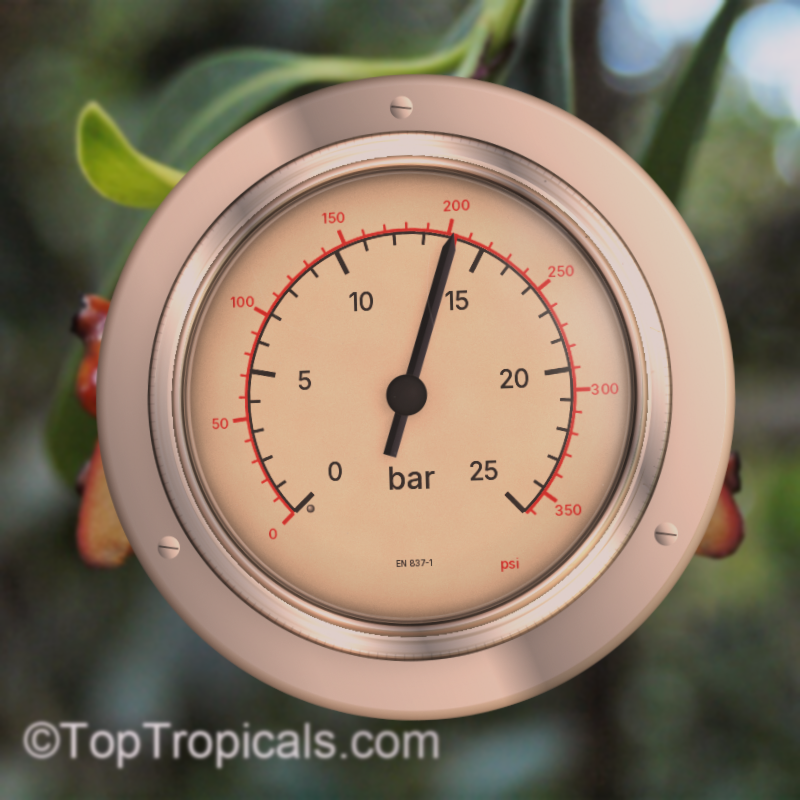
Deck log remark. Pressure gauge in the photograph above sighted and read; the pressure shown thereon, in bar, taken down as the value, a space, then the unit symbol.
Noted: 14 bar
